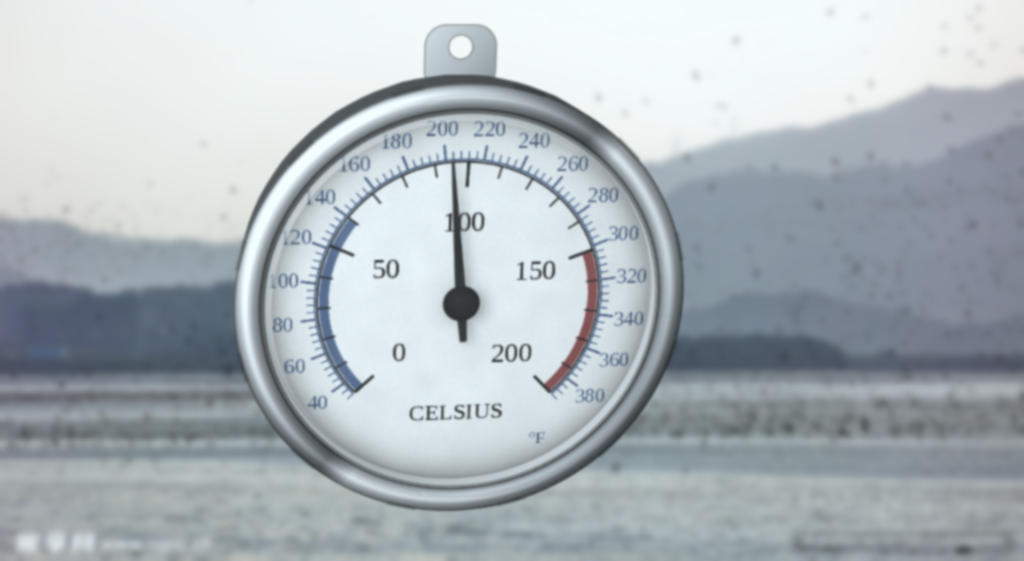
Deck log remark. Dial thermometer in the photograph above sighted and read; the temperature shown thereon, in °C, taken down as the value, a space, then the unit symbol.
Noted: 95 °C
